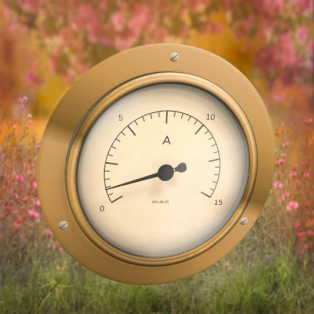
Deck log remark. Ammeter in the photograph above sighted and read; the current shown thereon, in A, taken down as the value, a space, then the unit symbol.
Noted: 1 A
